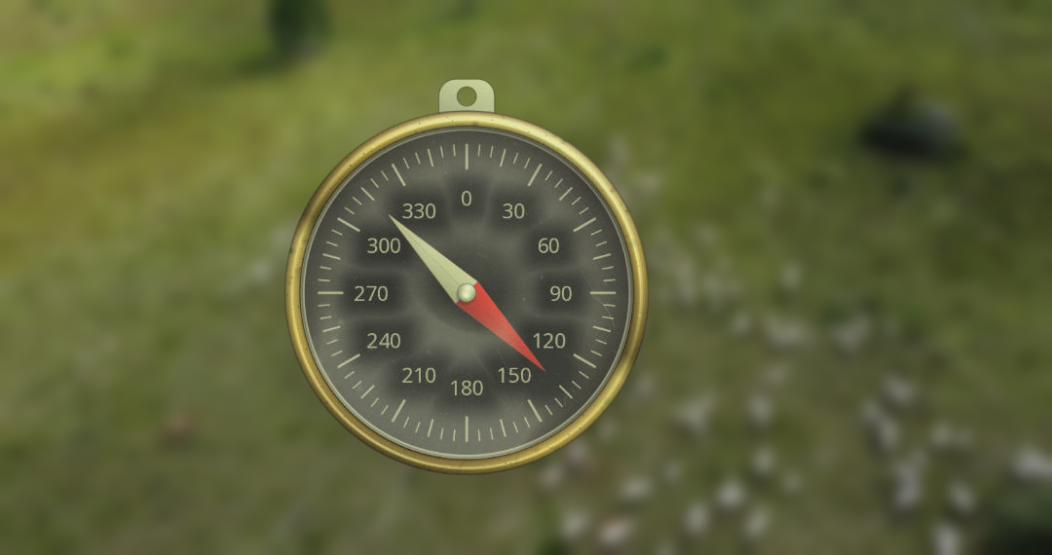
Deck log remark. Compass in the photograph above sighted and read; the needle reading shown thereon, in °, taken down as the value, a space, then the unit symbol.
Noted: 135 °
